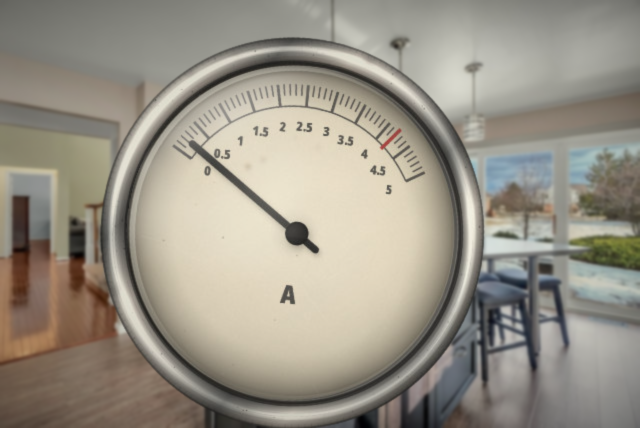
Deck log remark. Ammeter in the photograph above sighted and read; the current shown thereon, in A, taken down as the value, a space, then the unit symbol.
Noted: 0.2 A
